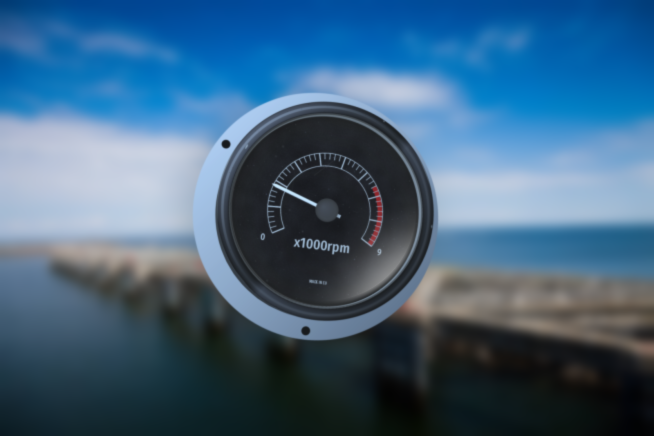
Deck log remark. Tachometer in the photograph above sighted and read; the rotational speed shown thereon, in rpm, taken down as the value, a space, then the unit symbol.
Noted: 1800 rpm
